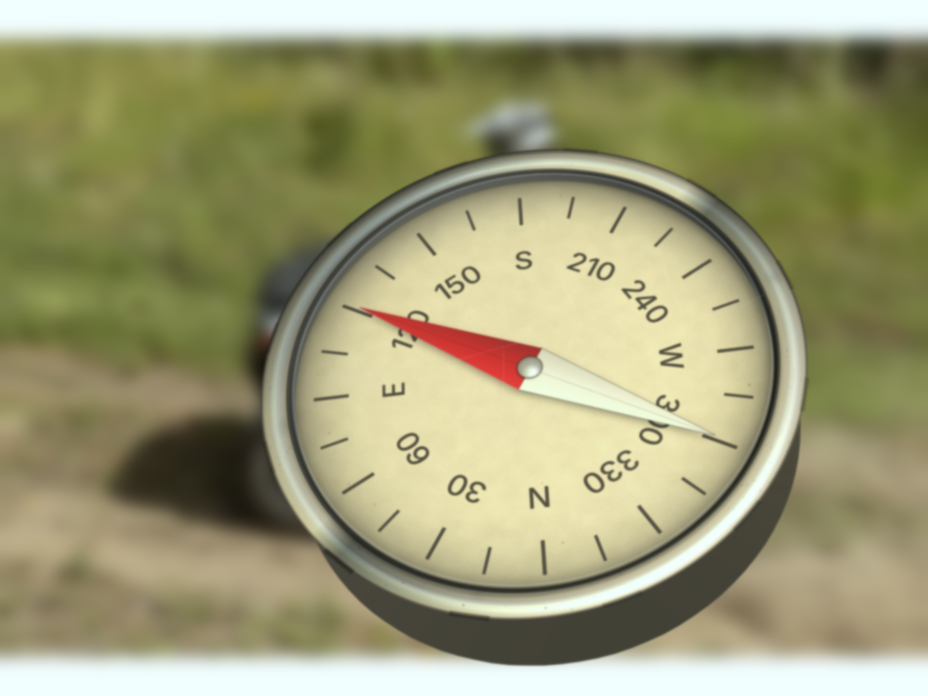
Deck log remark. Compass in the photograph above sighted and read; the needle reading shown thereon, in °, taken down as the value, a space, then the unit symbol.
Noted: 120 °
